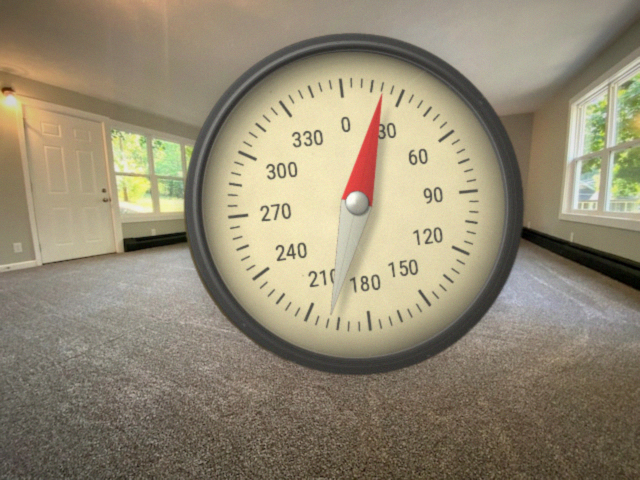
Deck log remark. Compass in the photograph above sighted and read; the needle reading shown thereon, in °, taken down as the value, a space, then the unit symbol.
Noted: 20 °
